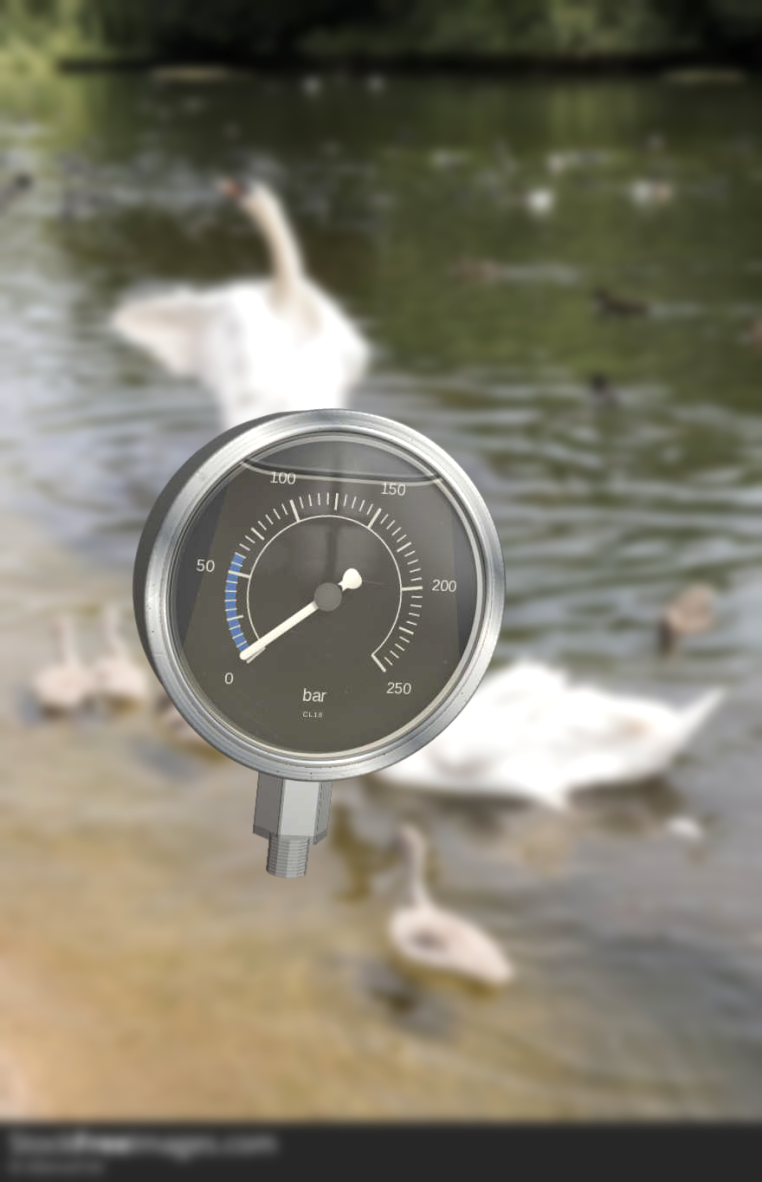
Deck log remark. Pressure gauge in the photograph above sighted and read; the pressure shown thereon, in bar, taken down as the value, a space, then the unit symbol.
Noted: 5 bar
